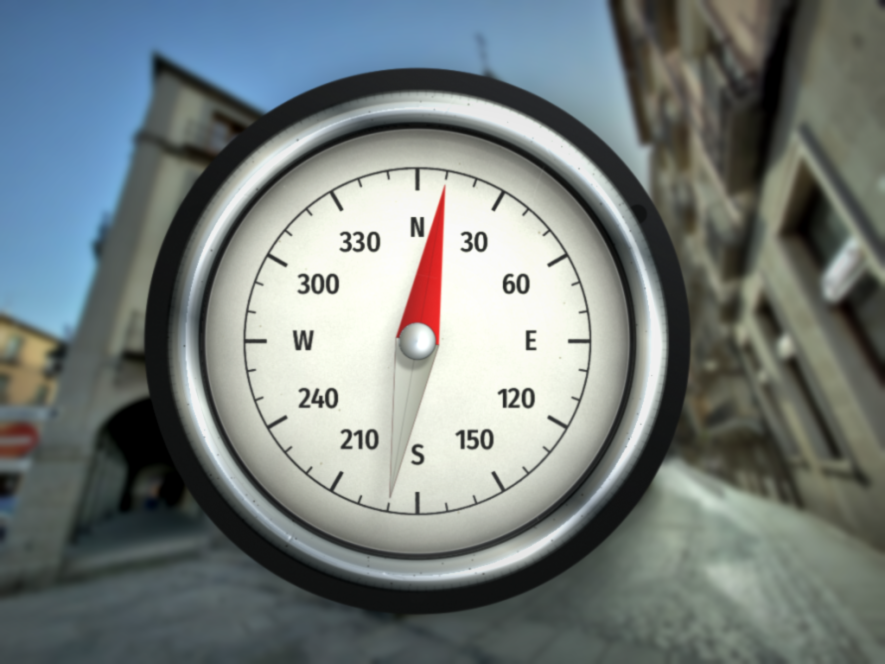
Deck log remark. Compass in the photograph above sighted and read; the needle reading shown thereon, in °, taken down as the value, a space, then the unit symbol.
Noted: 10 °
